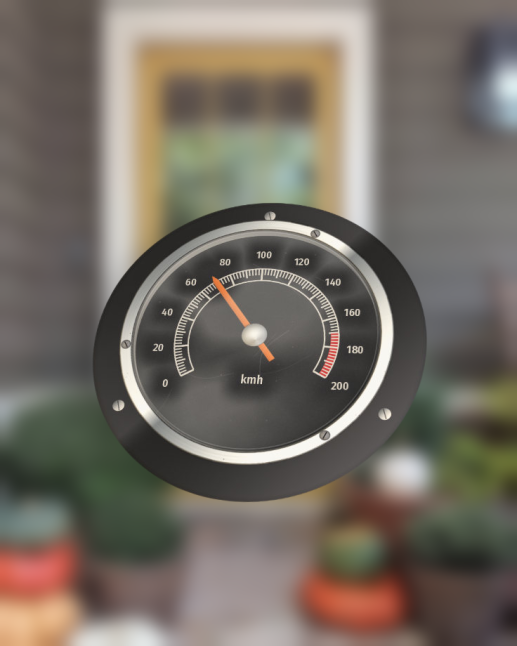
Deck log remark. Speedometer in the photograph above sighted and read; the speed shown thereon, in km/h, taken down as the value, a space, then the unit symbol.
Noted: 70 km/h
